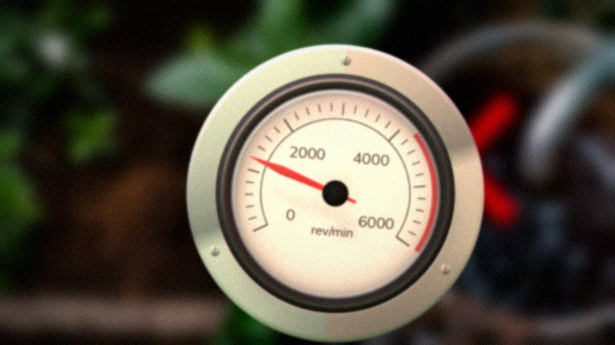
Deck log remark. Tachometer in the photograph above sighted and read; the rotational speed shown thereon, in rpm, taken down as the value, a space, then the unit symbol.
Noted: 1200 rpm
